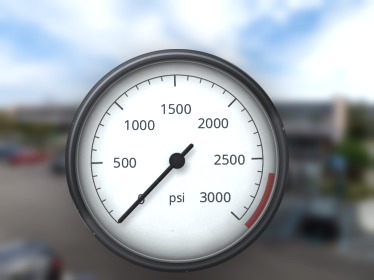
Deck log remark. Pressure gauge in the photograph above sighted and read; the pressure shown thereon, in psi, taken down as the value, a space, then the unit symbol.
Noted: 0 psi
